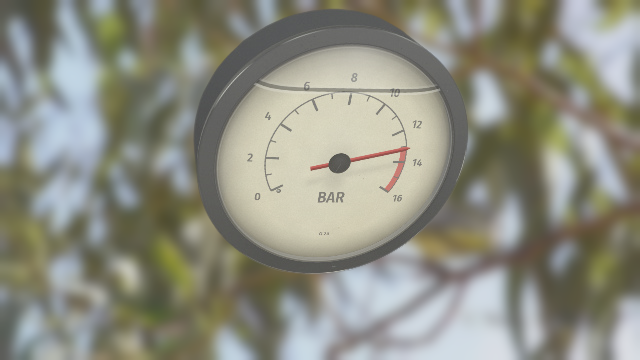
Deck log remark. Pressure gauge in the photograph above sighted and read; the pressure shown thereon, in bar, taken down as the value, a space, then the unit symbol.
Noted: 13 bar
